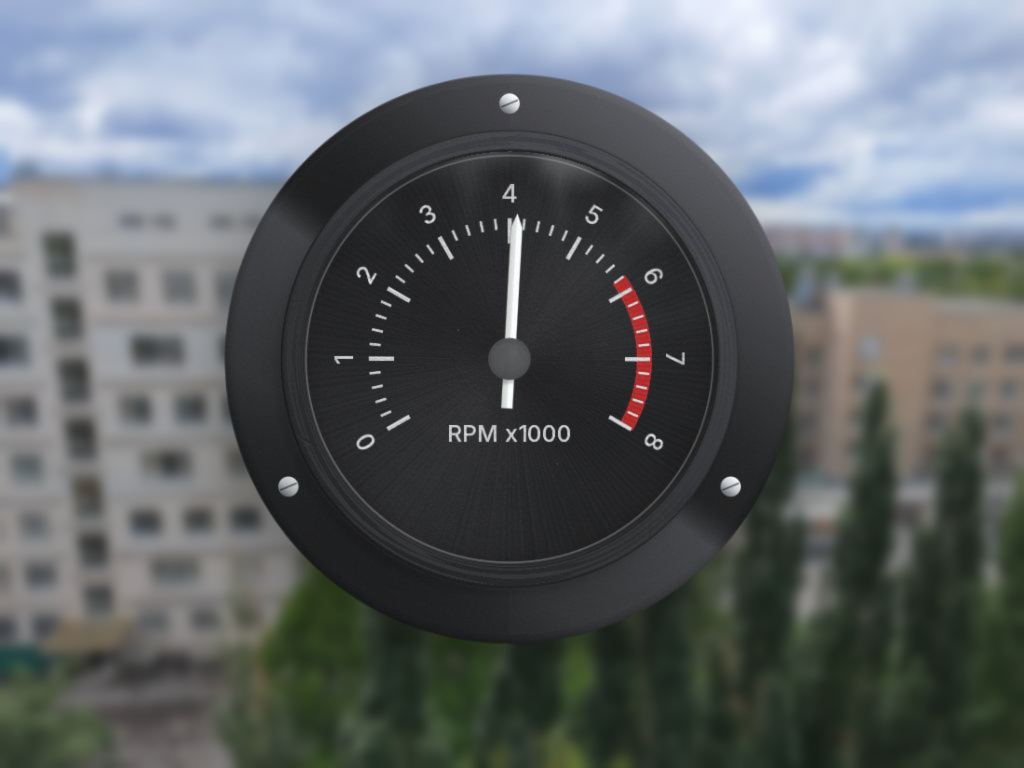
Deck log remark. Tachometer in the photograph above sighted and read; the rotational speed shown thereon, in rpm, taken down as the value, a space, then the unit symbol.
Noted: 4100 rpm
